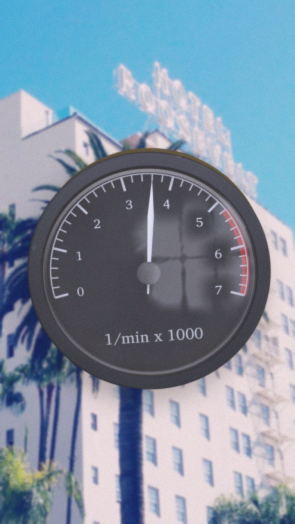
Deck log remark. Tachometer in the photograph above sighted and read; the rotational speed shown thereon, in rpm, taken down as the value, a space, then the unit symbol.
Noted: 3600 rpm
